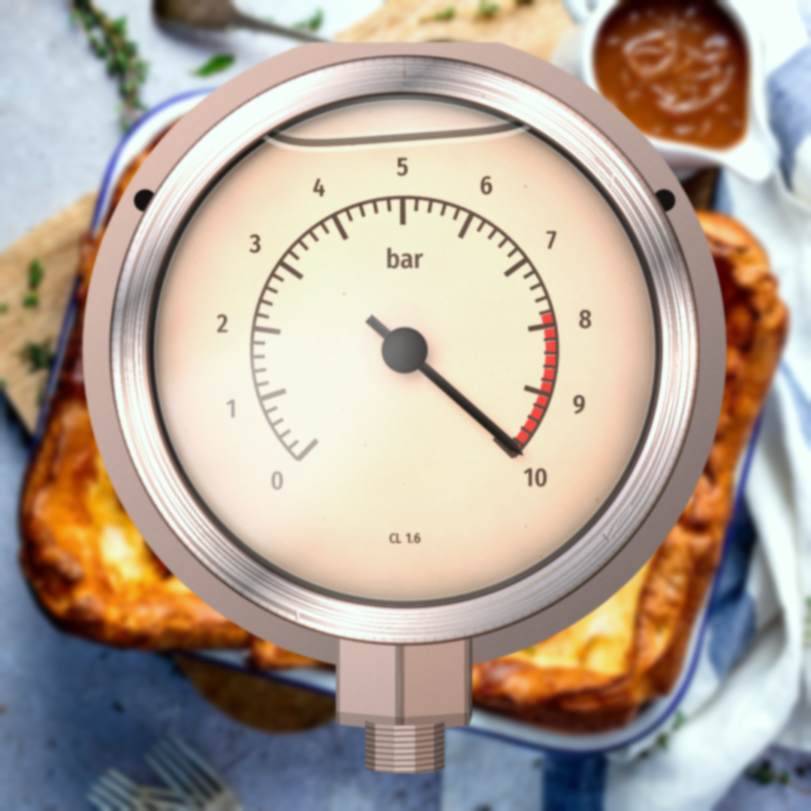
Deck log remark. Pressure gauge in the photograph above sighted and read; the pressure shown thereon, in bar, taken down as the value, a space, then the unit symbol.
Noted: 9.9 bar
